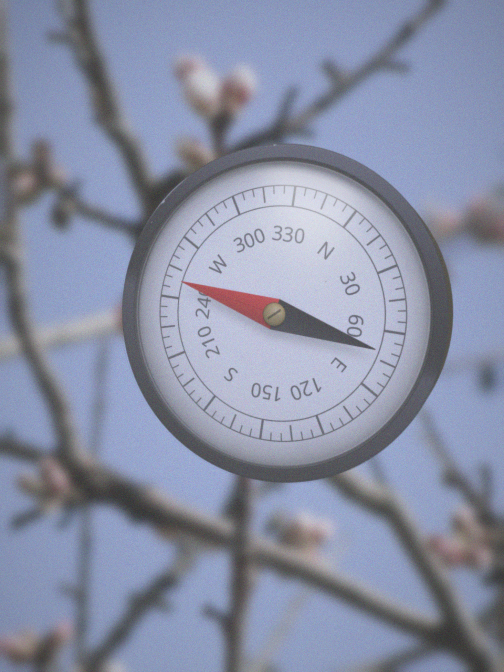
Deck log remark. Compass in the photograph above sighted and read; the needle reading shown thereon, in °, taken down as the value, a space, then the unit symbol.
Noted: 250 °
